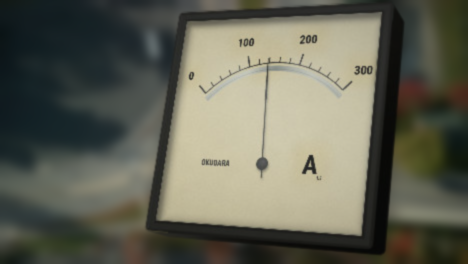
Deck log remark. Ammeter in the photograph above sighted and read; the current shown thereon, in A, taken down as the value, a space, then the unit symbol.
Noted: 140 A
